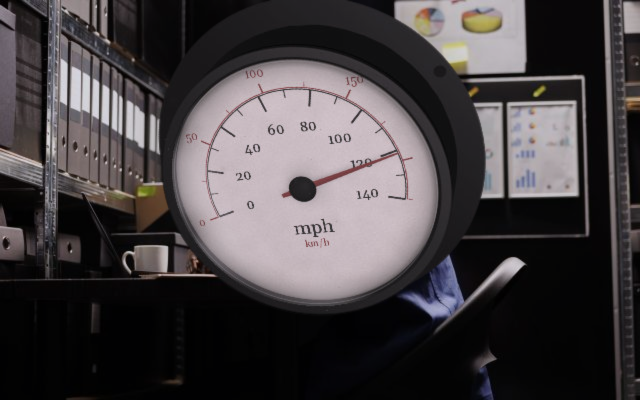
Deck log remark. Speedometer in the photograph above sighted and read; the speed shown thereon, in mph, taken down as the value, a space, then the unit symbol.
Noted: 120 mph
